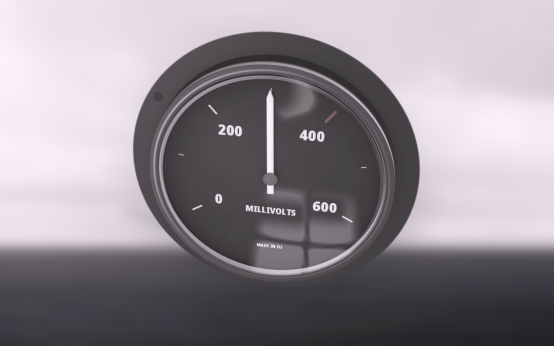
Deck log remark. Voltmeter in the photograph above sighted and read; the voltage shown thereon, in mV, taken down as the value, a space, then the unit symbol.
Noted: 300 mV
